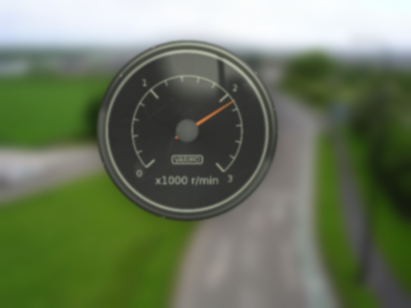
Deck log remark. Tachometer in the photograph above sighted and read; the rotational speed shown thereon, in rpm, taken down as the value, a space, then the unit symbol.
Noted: 2100 rpm
